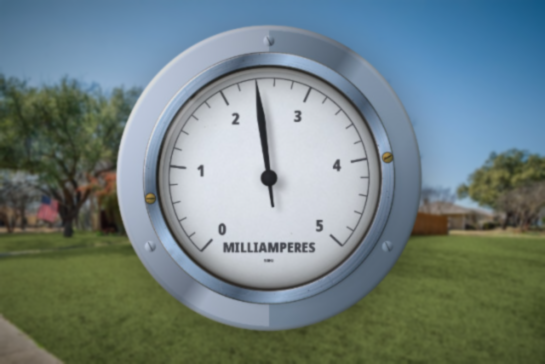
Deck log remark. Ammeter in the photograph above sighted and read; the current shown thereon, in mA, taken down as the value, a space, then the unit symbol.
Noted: 2.4 mA
